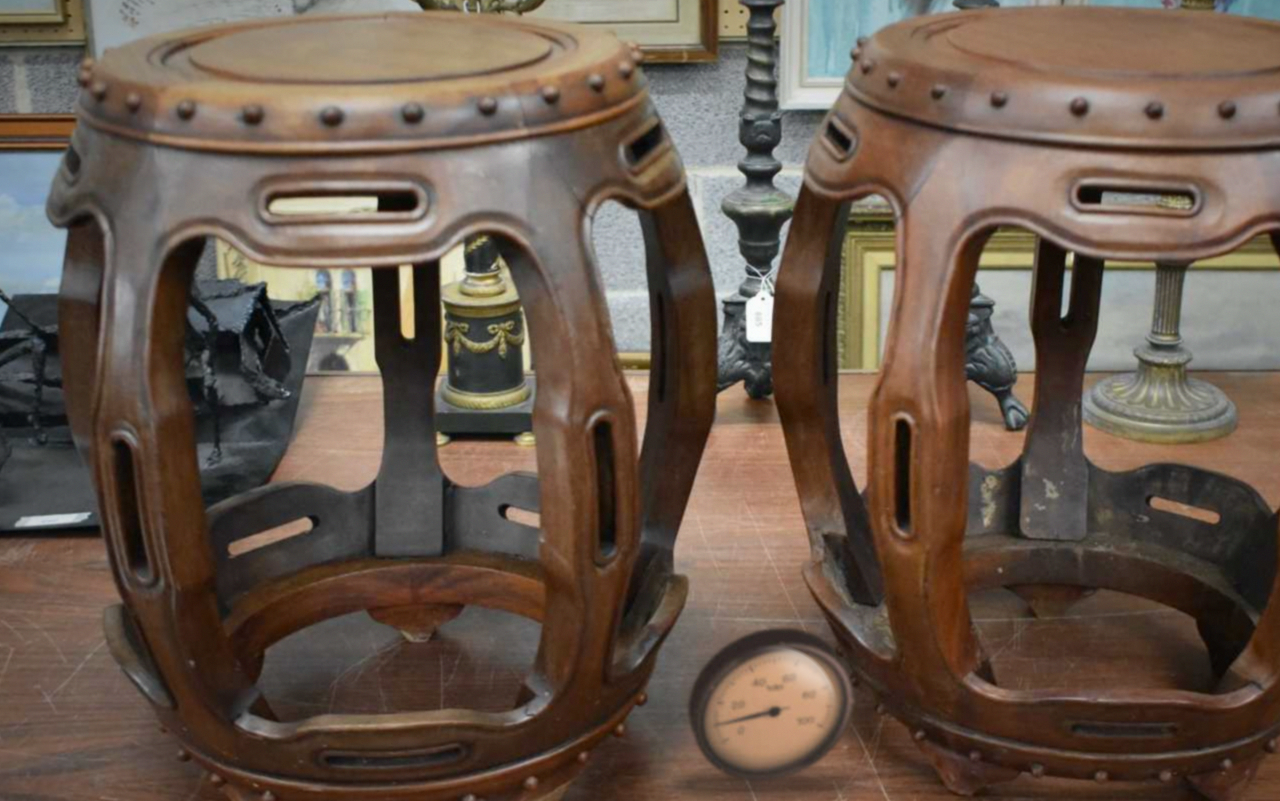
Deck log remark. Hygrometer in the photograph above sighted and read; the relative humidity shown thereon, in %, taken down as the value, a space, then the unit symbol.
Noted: 10 %
